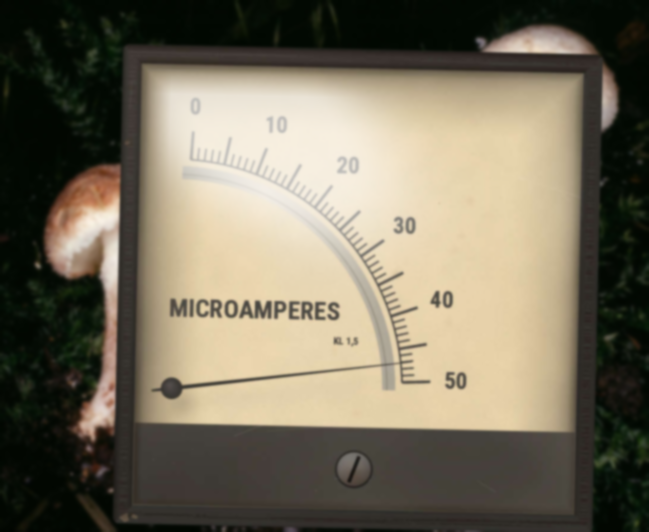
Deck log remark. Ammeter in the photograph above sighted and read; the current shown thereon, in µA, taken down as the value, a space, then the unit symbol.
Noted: 47 µA
